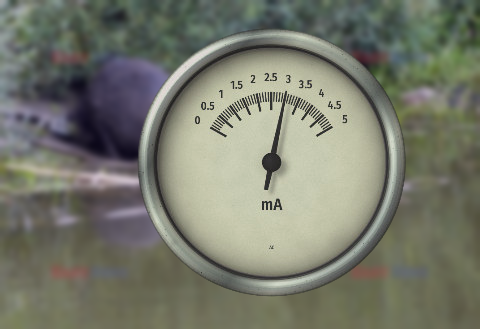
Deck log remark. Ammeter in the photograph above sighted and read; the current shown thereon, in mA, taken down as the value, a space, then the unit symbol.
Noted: 3 mA
